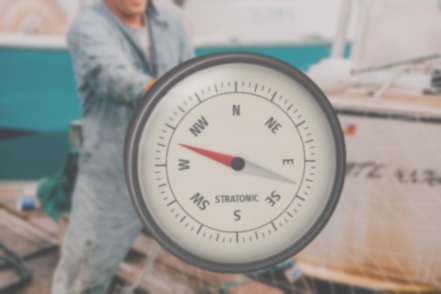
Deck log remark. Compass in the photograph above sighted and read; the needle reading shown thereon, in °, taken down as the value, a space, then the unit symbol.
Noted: 290 °
